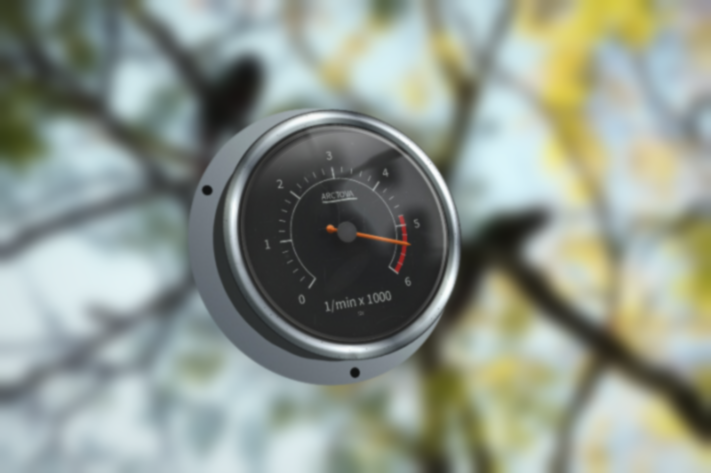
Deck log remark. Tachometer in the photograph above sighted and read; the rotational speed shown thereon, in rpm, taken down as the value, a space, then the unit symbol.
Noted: 5400 rpm
